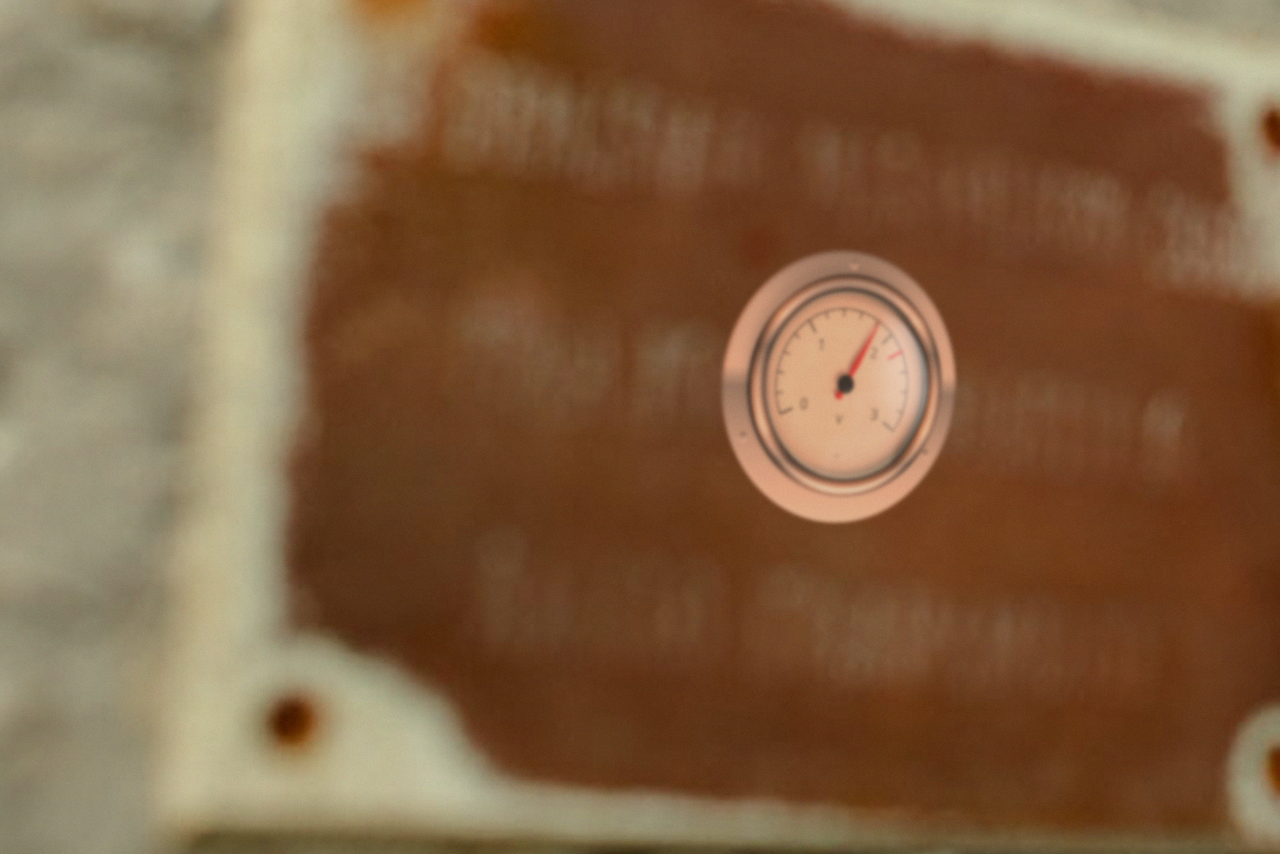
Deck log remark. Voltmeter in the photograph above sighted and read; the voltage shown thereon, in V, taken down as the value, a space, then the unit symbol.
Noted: 1.8 V
